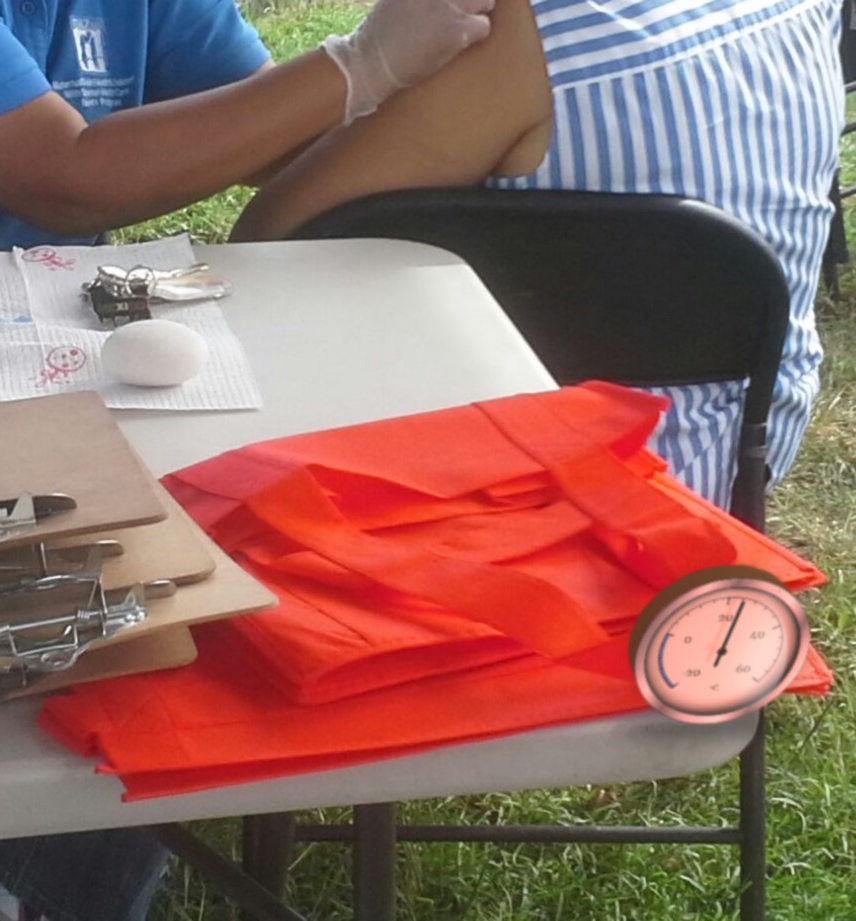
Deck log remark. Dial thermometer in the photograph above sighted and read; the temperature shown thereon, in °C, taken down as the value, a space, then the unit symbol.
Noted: 24 °C
